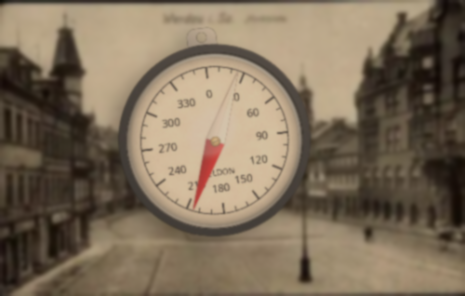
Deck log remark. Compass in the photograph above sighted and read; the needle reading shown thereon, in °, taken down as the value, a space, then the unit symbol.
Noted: 205 °
